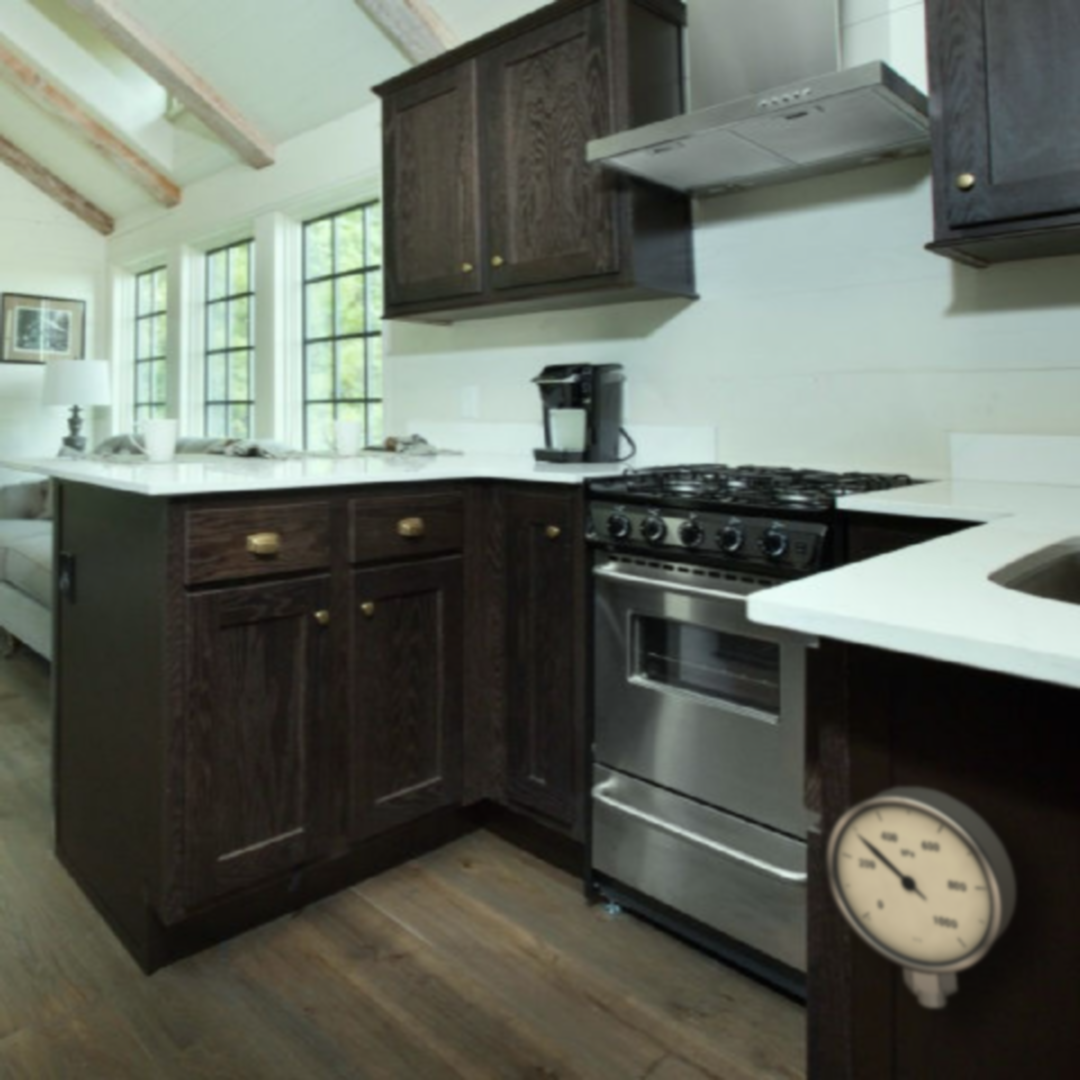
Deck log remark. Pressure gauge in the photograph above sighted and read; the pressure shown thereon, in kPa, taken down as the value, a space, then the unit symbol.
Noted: 300 kPa
